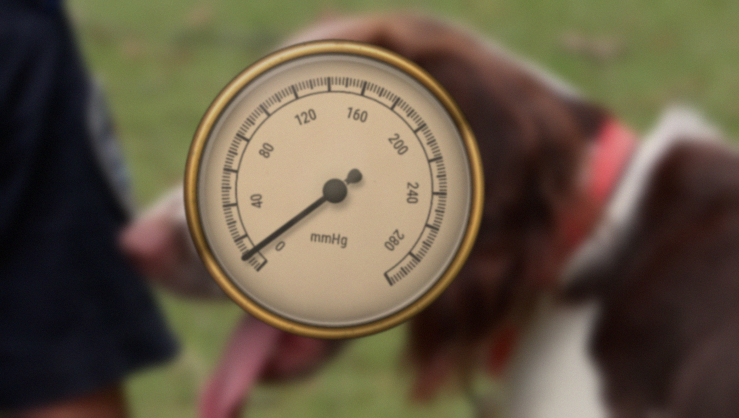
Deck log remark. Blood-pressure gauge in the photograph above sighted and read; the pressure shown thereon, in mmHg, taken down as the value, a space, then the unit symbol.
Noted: 10 mmHg
